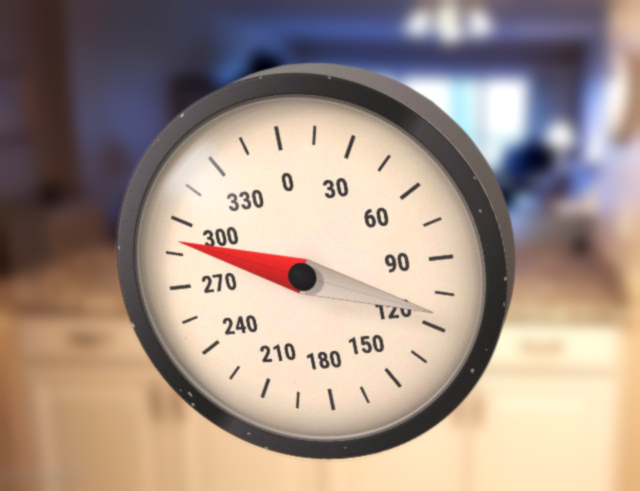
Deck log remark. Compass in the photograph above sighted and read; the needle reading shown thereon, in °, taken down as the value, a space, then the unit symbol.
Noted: 292.5 °
